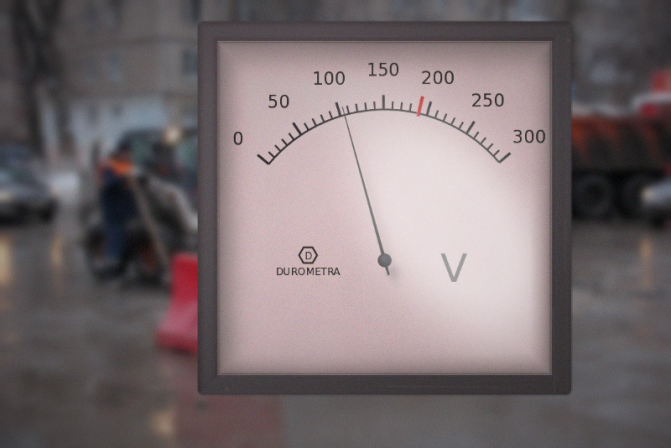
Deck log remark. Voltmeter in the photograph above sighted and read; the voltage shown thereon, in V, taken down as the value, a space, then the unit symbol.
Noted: 105 V
